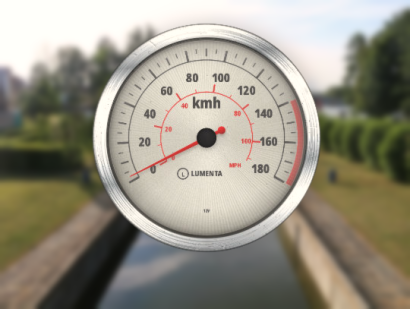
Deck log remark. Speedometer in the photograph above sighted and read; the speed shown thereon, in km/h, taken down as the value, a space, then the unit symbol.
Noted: 2.5 km/h
